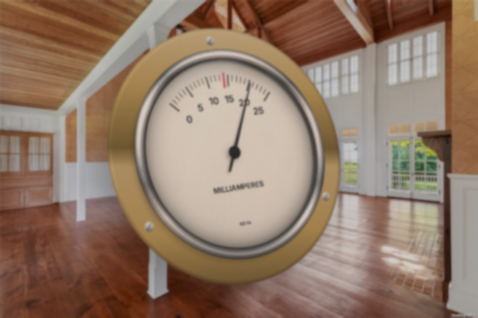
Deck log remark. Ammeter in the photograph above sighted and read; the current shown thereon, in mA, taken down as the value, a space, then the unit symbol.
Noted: 20 mA
